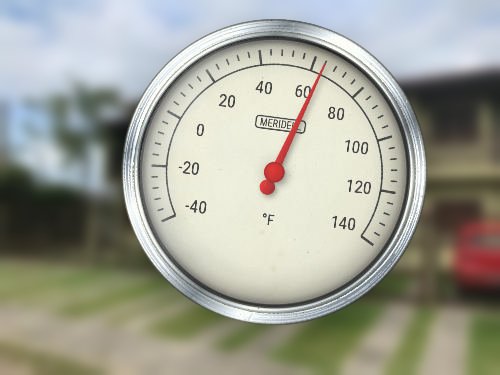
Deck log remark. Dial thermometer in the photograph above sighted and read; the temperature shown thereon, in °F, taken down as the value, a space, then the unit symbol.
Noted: 64 °F
